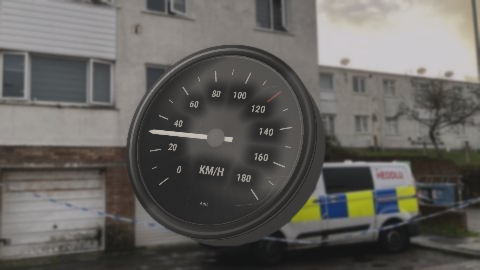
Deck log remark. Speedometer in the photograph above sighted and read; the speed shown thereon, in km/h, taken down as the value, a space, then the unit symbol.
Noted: 30 km/h
